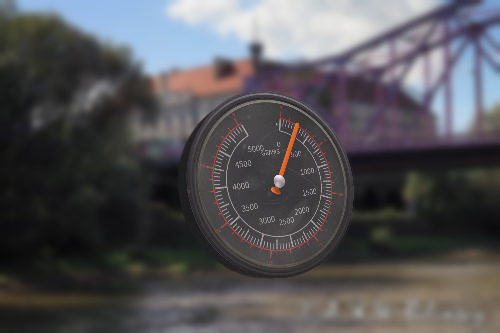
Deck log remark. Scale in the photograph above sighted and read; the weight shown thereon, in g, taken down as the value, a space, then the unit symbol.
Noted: 250 g
